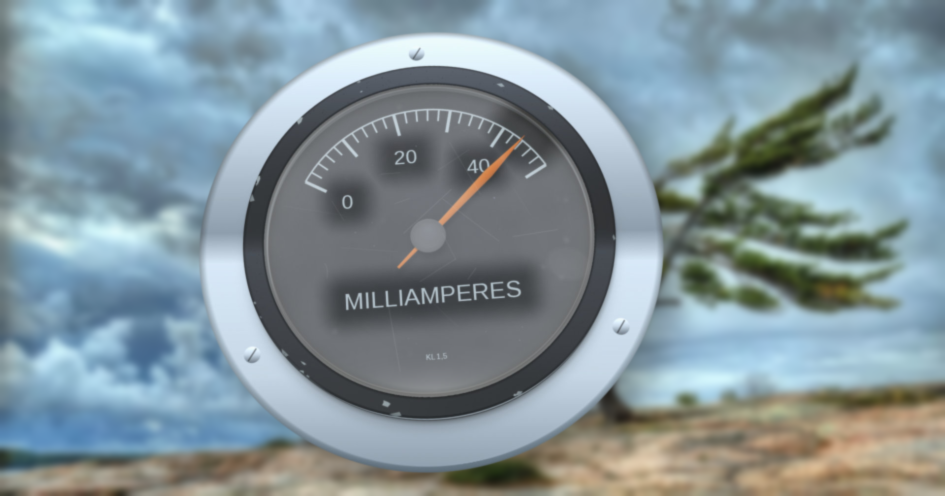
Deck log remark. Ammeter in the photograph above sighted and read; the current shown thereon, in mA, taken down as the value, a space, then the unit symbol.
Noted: 44 mA
